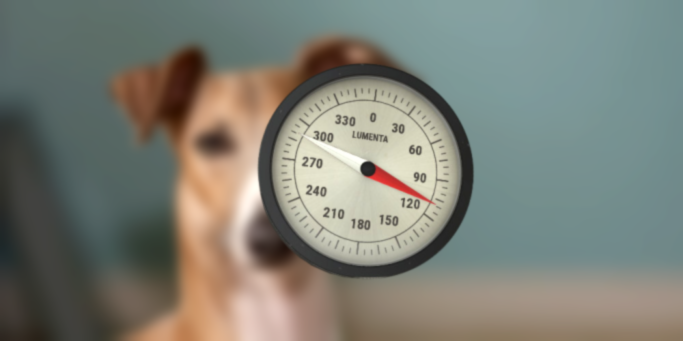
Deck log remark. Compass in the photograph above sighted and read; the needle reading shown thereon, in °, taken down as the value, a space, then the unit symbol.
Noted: 110 °
